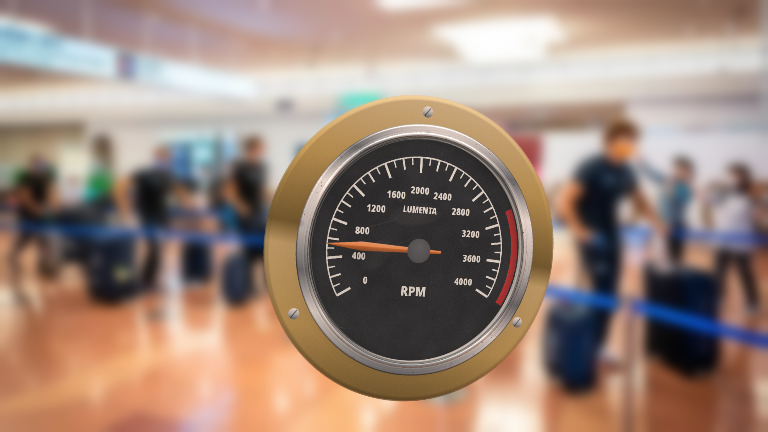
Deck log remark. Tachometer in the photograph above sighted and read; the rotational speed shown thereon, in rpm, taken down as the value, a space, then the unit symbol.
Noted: 550 rpm
